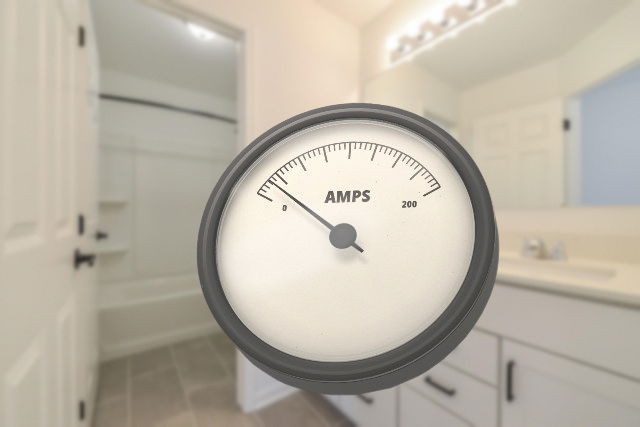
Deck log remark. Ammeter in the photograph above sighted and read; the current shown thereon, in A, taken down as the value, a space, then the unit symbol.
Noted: 15 A
